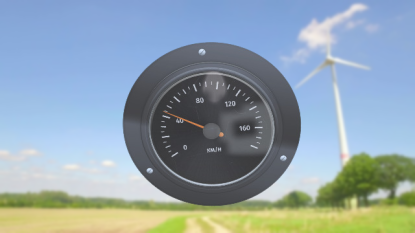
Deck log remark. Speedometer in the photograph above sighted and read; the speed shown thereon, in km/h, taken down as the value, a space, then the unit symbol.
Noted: 45 km/h
